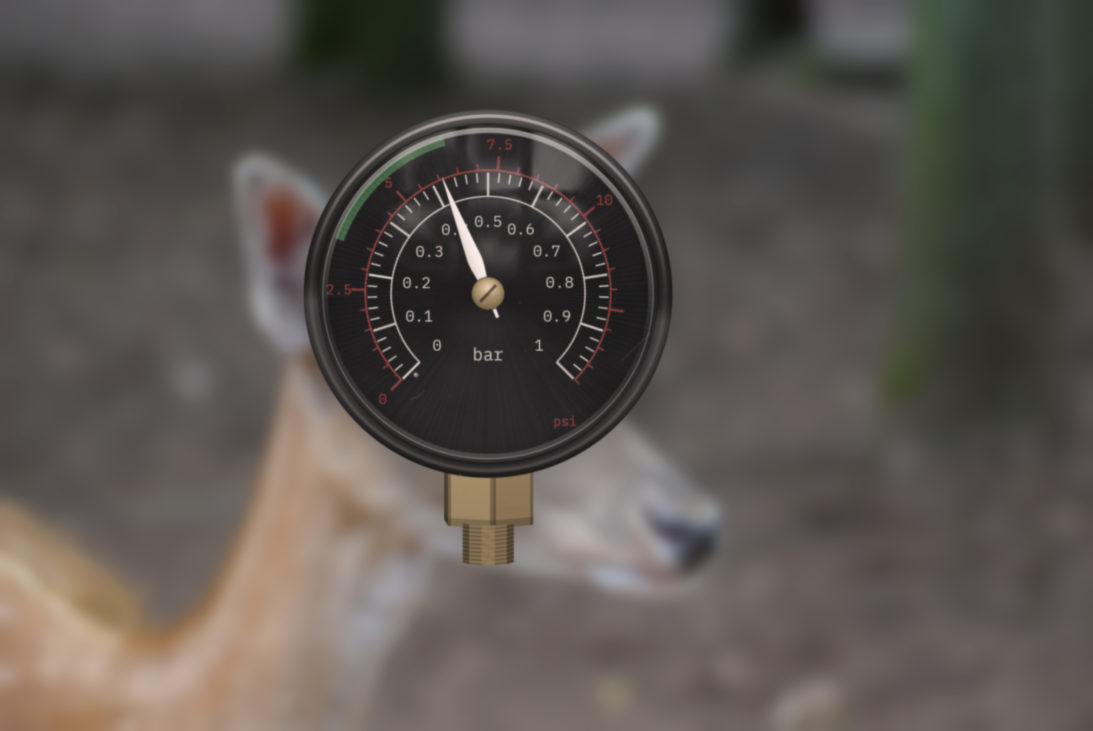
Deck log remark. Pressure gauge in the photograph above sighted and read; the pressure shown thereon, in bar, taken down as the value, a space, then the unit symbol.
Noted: 0.42 bar
